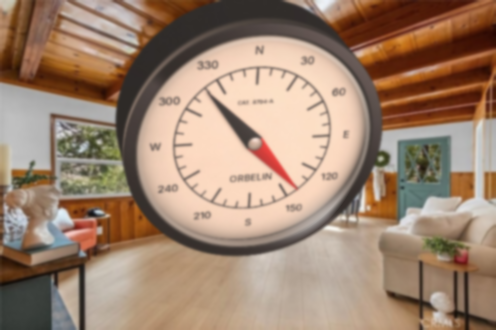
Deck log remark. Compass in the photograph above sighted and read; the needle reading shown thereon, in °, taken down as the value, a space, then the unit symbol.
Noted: 140 °
